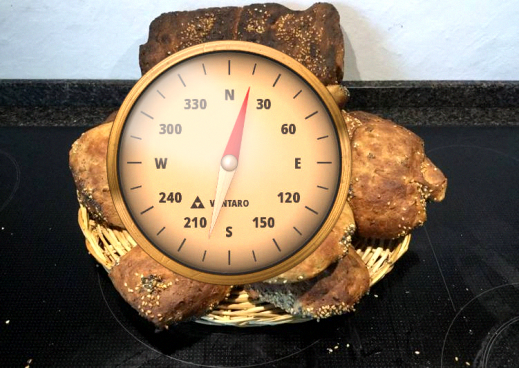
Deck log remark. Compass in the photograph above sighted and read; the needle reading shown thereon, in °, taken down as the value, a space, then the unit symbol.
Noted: 15 °
